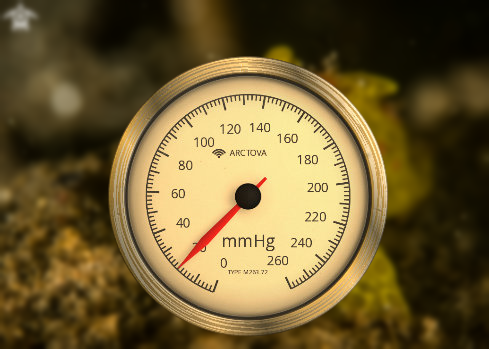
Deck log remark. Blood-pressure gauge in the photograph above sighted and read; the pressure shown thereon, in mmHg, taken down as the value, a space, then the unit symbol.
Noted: 20 mmHg
